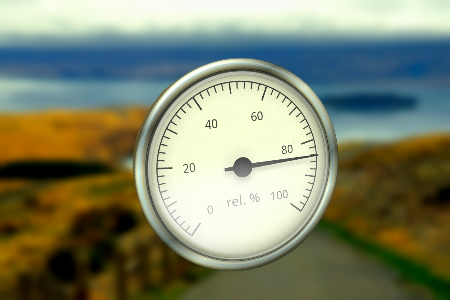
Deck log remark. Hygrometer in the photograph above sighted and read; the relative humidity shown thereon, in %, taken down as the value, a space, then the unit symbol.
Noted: 84 %
